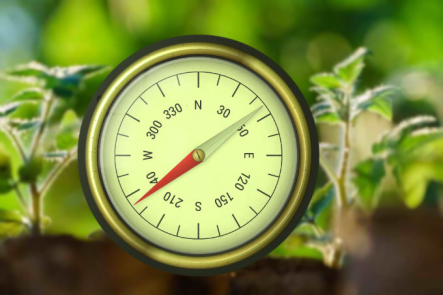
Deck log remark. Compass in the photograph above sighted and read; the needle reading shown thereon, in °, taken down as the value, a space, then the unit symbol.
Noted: 232.5 °
